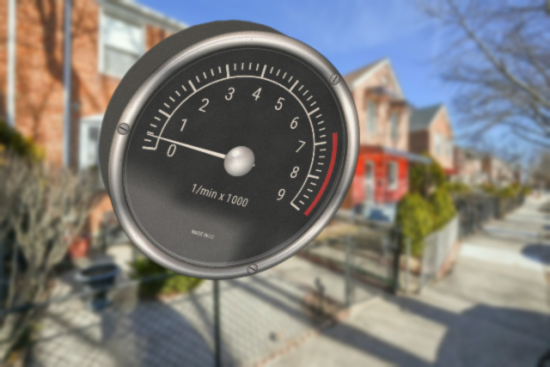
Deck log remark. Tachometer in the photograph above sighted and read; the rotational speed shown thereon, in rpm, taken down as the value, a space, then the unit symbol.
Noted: 400 rpm
